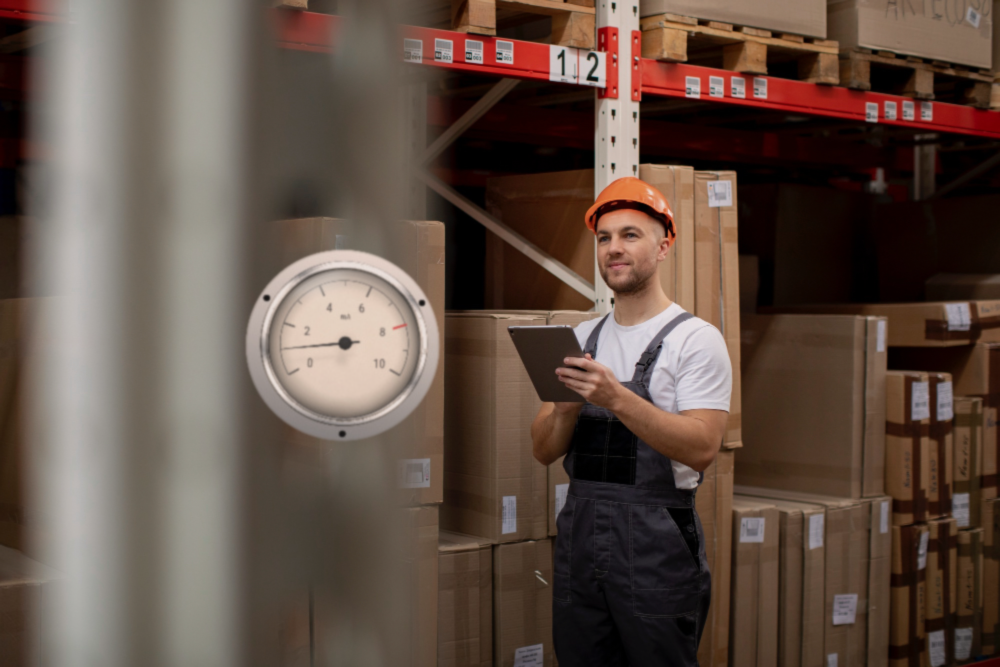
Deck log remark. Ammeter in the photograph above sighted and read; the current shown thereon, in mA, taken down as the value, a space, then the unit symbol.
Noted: 1 mA
